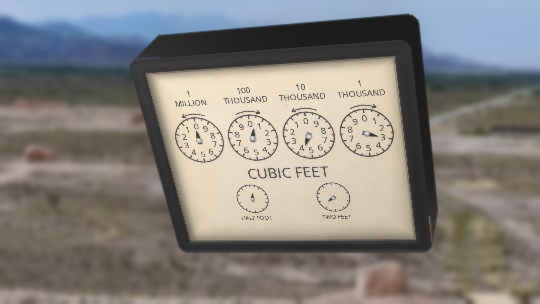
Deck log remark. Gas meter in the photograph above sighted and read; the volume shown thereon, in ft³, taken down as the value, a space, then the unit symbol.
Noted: 4300 ft³
